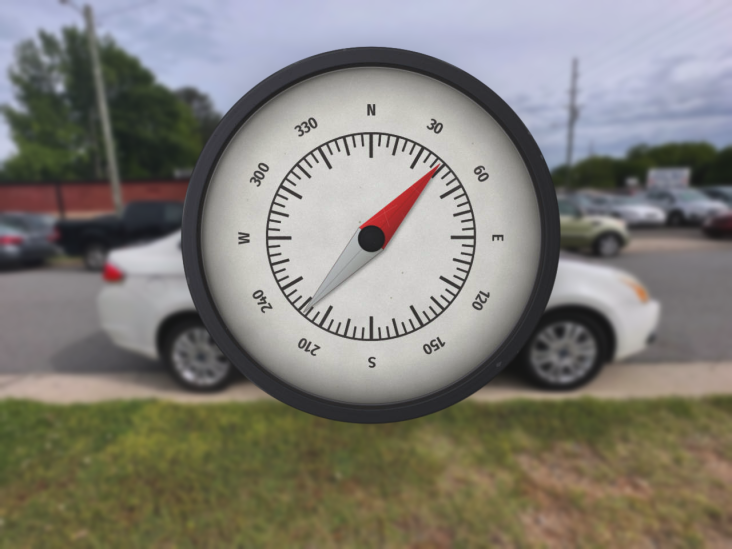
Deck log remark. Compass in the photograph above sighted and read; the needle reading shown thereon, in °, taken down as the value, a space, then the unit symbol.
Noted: 42.5 °
